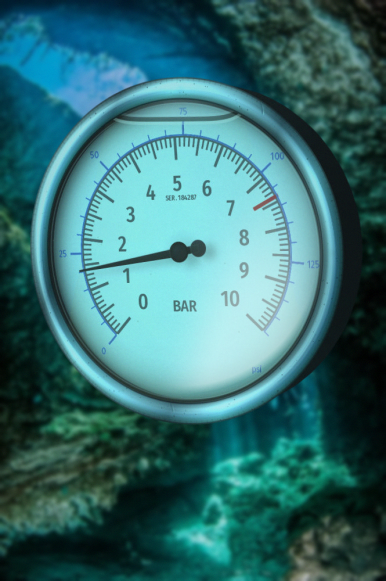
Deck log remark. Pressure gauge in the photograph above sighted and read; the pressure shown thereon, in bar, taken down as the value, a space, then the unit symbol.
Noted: 1.4 bar
